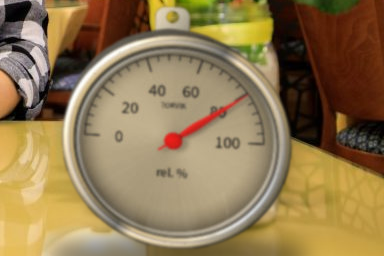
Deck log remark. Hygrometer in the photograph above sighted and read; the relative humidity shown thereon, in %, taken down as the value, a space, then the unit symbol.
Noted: 80 %
